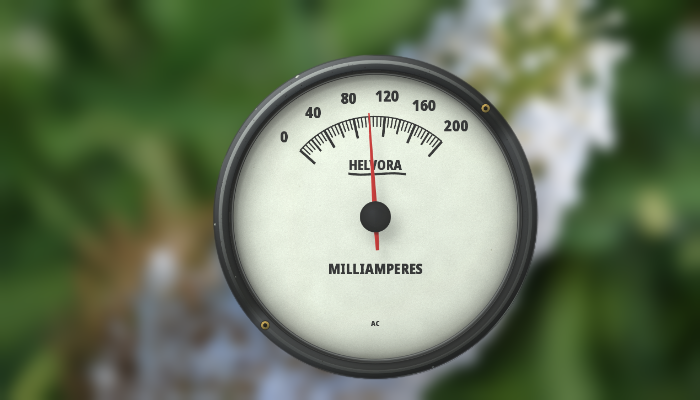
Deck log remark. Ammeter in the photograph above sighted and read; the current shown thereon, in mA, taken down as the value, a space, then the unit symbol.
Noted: 100 mA
